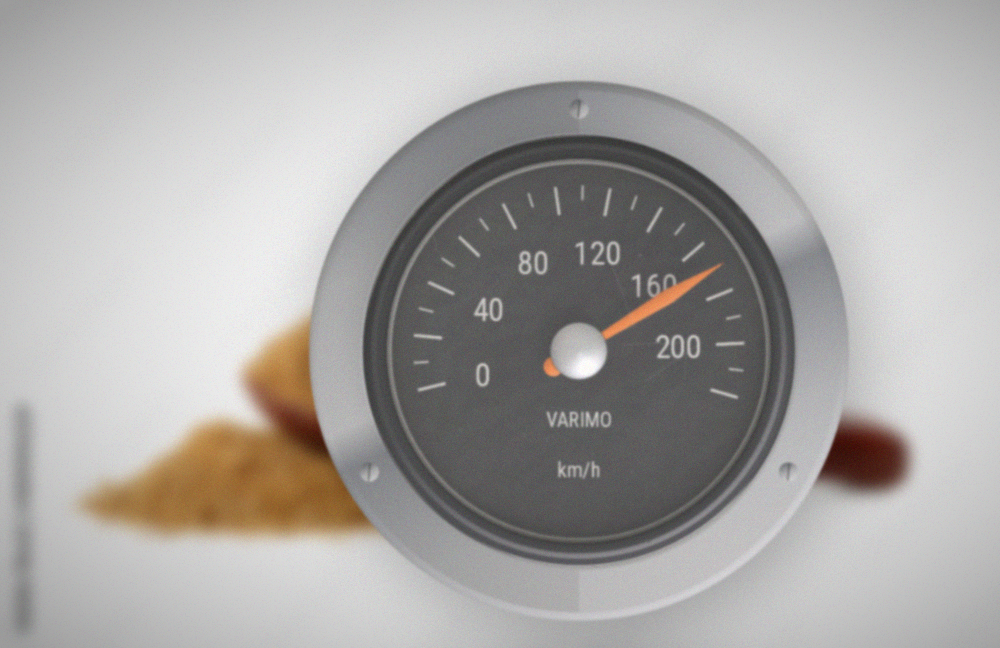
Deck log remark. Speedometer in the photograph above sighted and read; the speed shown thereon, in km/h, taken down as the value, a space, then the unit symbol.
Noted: 170 km/h
